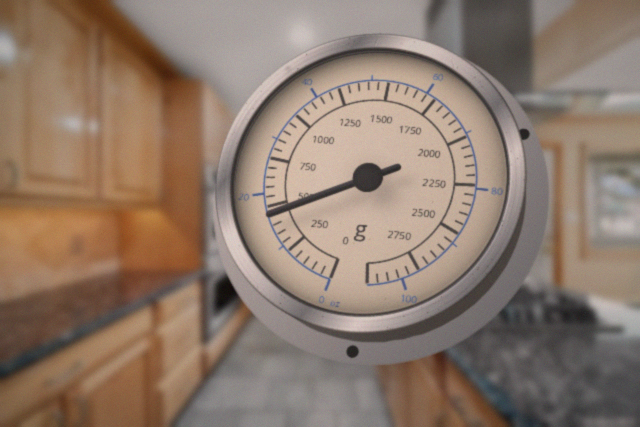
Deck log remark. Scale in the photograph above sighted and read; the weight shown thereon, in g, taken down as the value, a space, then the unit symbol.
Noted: 450 g
